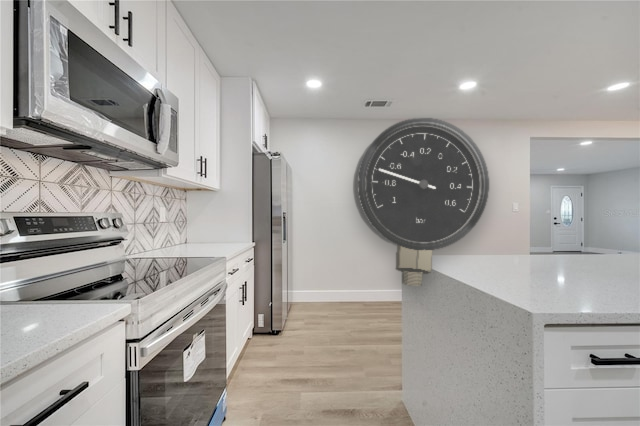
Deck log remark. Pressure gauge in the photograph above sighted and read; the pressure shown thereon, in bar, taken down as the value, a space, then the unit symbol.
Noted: -0.7 bar
